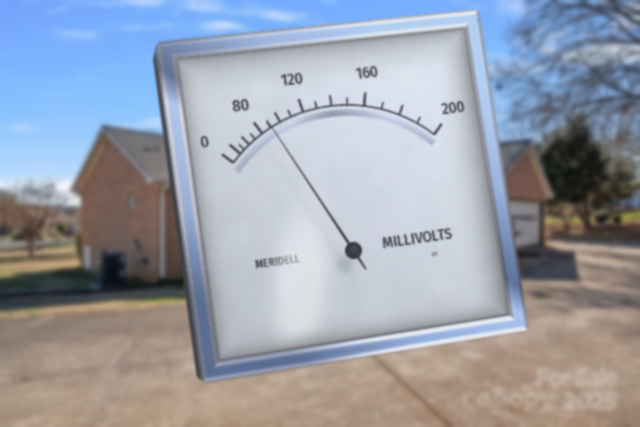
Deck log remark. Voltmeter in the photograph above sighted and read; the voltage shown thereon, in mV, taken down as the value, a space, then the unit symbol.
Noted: 90 mV
